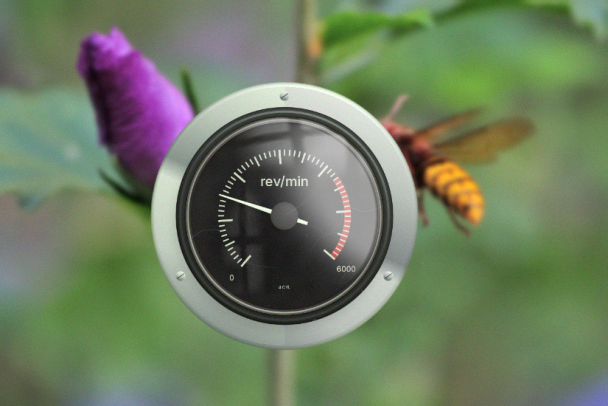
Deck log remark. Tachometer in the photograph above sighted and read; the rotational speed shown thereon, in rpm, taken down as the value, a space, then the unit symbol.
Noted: 1500 rpm
